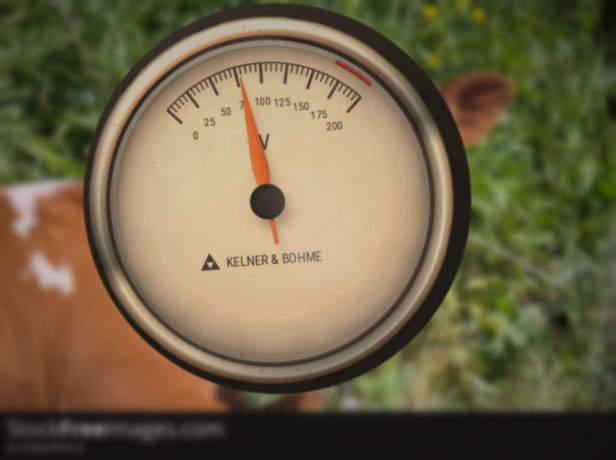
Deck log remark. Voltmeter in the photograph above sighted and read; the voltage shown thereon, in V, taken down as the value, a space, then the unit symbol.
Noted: 80 V
